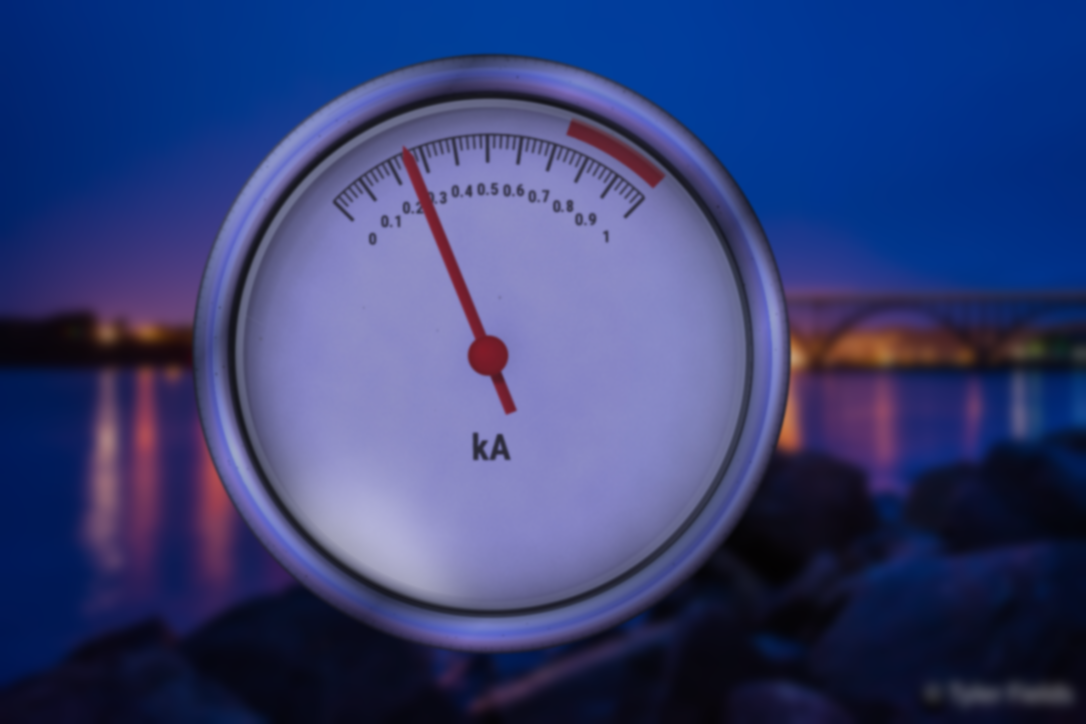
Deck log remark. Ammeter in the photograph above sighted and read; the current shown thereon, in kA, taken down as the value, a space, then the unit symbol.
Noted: 0.26 kA
